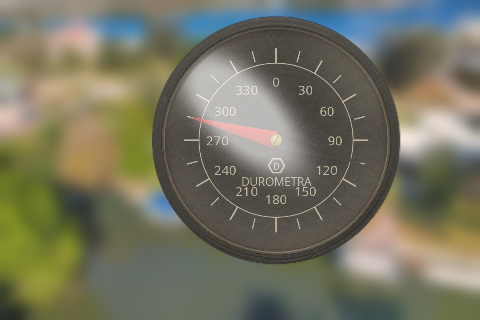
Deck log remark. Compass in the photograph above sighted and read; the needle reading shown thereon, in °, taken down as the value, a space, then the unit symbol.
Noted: 285 °
